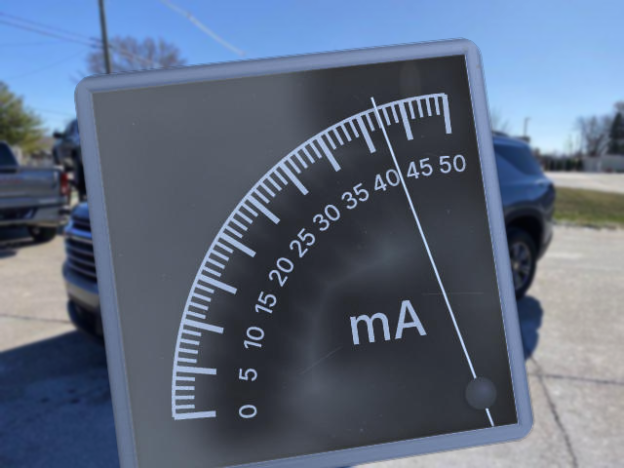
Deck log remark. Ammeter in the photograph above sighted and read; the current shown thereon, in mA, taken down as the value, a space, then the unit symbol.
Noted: 42 mA
